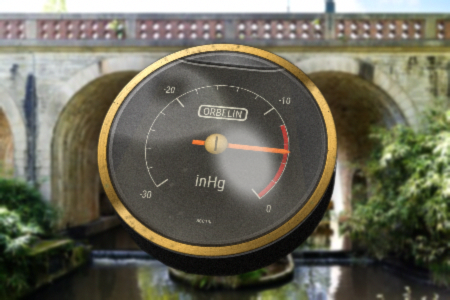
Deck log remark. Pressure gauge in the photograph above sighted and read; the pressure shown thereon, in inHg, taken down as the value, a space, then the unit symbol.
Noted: -5 inHg
